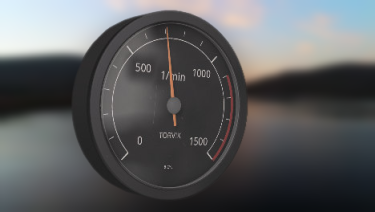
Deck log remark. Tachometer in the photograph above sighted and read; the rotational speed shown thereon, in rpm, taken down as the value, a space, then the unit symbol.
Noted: 700 rpm
